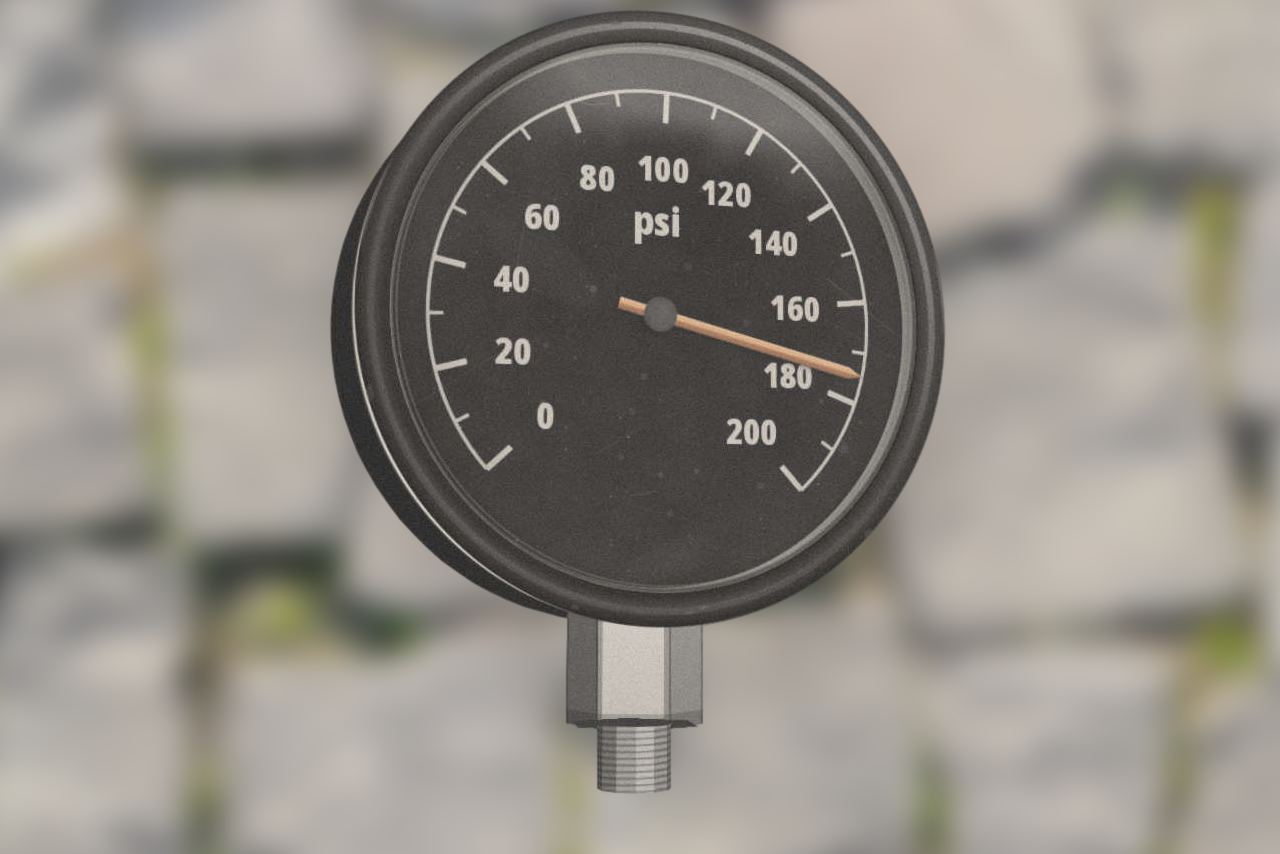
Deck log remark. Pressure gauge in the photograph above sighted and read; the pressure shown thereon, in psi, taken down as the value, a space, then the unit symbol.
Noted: 175 psi
